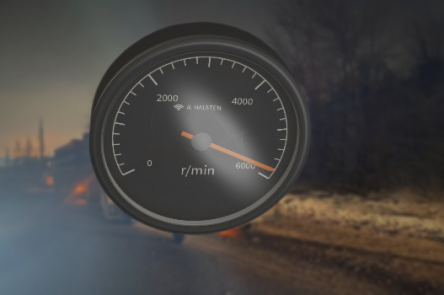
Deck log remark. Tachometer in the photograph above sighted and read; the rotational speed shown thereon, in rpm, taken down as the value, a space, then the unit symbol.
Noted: 5800 rpm
